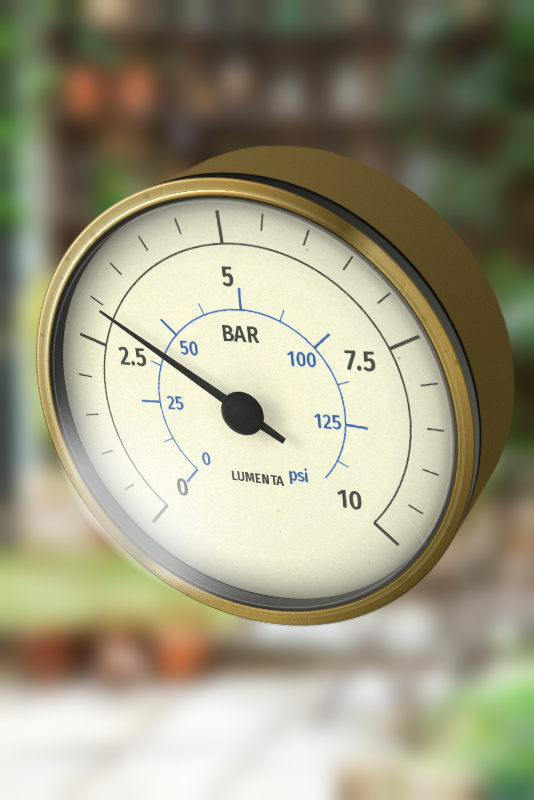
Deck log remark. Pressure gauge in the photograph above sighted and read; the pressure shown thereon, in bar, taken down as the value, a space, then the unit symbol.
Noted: 3 bar
